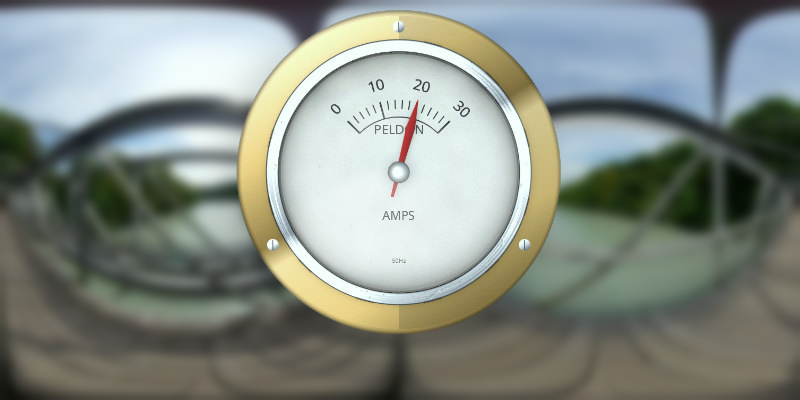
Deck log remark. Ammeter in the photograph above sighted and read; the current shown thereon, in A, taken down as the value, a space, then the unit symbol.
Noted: 20 A
